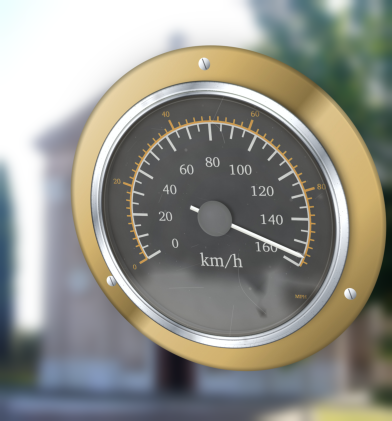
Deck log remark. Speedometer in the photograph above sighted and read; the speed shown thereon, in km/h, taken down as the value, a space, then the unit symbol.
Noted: 155 km/h
